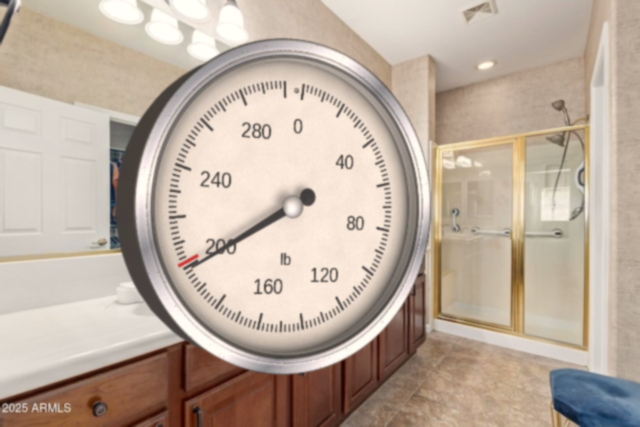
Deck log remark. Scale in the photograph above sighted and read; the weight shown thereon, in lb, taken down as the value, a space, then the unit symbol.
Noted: 200 lb
